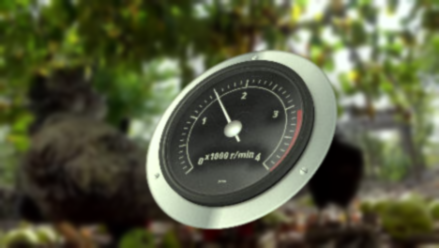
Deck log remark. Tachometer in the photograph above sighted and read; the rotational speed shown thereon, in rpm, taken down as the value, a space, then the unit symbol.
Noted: 1500 rpm
